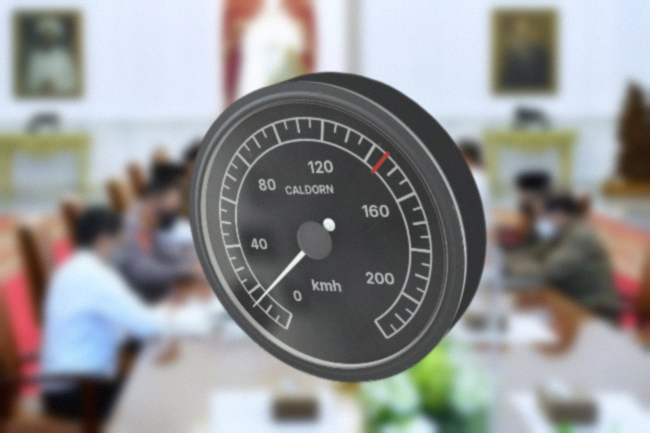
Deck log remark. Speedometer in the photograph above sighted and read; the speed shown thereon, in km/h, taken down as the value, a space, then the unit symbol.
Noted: 15 km/h
